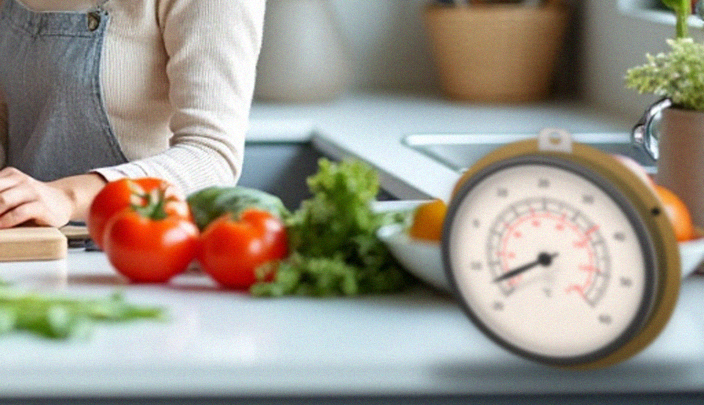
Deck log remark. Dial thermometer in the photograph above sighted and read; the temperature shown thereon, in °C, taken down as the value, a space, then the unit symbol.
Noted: -15 °C
